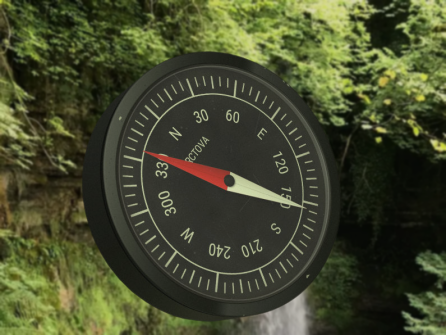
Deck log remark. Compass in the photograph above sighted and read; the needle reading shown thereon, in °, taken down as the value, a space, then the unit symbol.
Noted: 335 °
